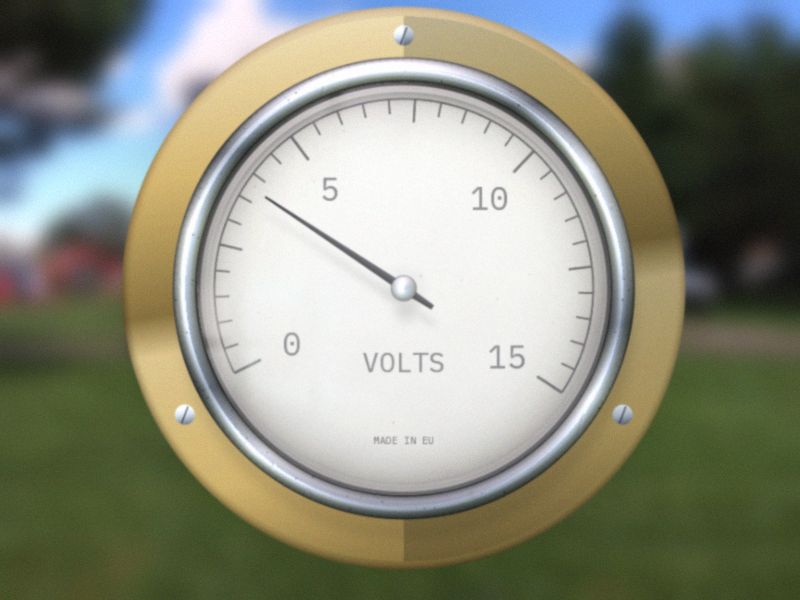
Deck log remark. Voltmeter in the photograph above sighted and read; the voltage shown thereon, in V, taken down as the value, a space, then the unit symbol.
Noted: 3.75 V
